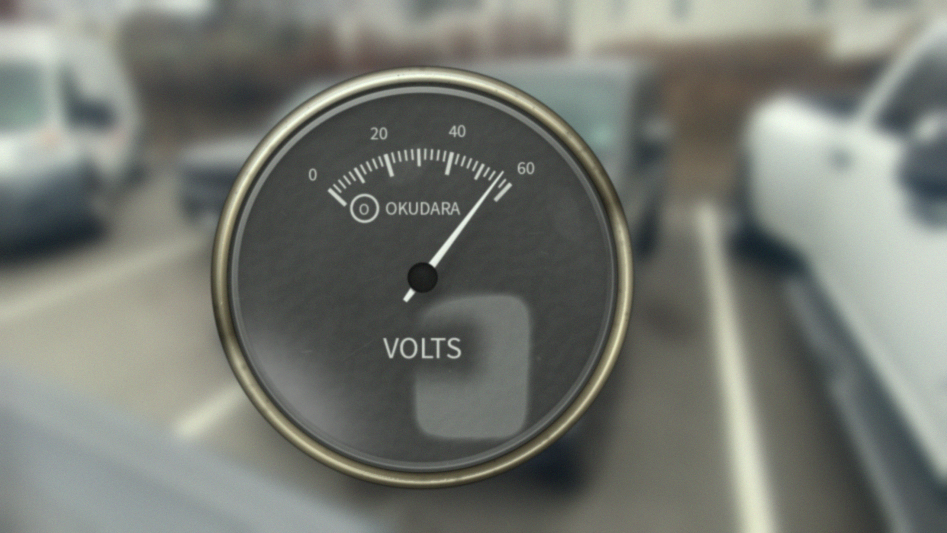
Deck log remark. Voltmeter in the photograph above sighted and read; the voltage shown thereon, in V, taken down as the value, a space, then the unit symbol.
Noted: 56 V
